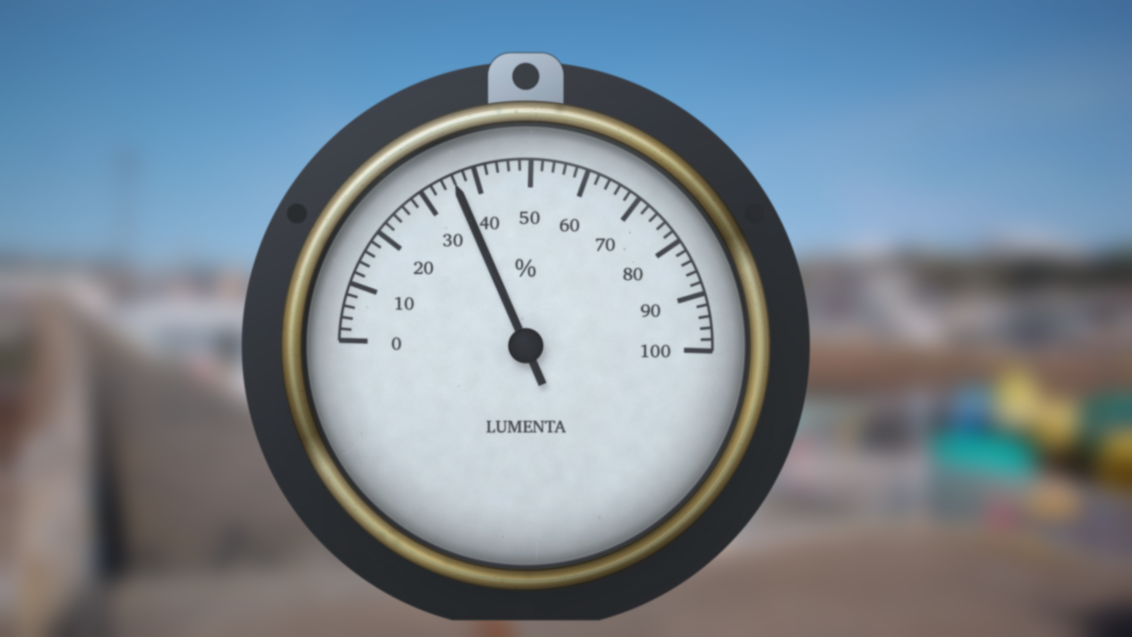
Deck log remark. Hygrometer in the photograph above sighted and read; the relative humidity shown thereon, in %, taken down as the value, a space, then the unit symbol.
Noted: 36 %
